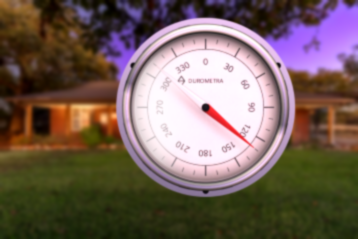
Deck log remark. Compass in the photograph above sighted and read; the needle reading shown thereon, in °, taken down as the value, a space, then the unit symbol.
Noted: 130 °
